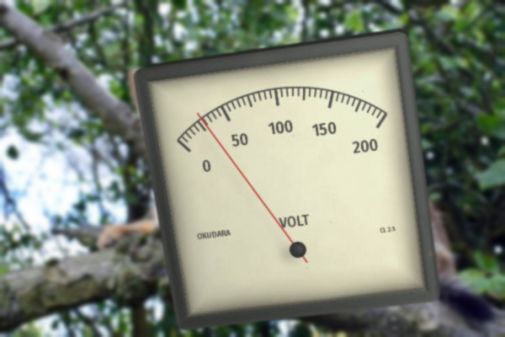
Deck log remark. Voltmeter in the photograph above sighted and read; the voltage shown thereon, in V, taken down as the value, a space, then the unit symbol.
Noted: 30 V
